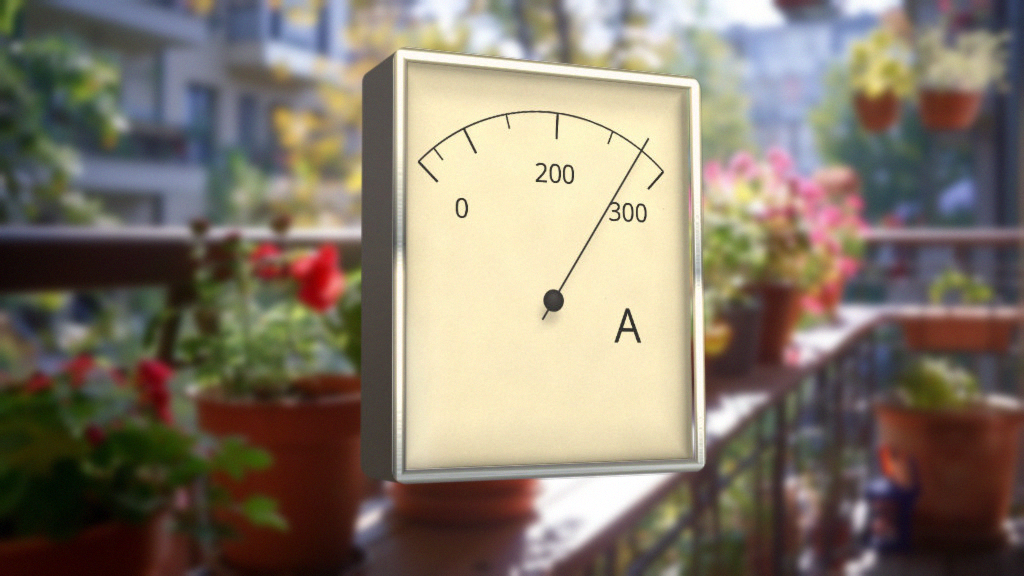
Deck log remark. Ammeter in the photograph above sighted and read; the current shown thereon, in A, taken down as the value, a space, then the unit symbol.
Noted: 275 A
